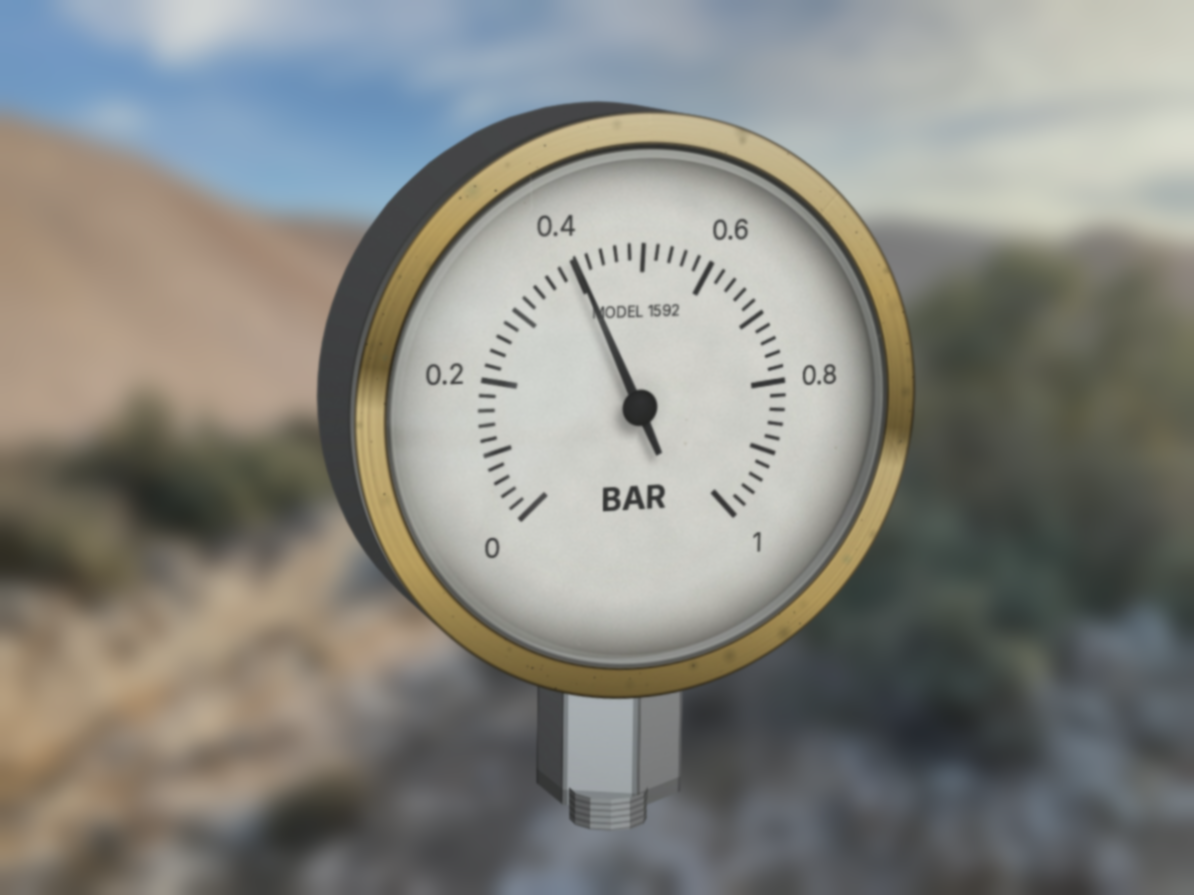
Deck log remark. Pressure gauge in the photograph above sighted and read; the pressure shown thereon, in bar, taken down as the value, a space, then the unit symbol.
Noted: 0.4 bar
